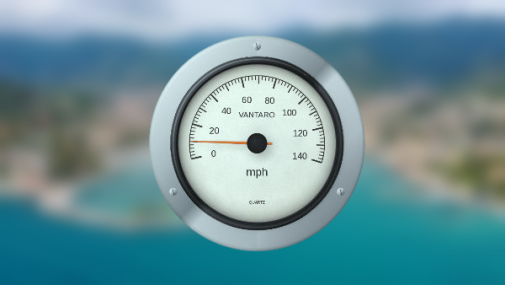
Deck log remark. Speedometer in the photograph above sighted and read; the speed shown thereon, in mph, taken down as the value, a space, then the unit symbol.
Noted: 10 mph
